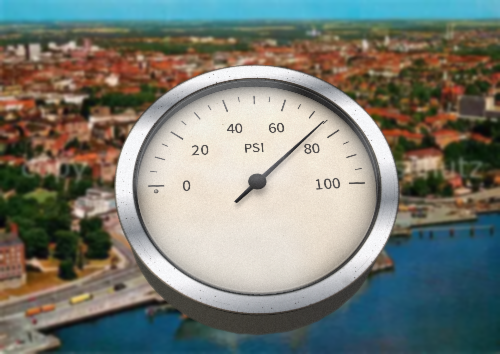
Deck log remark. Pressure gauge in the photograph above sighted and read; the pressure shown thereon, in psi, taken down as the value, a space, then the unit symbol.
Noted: 75 psi
